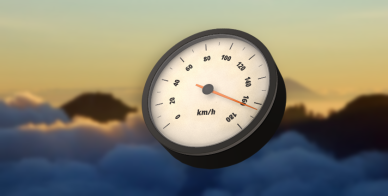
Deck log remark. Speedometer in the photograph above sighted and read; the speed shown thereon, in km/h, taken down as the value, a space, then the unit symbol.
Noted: 165 km/h
